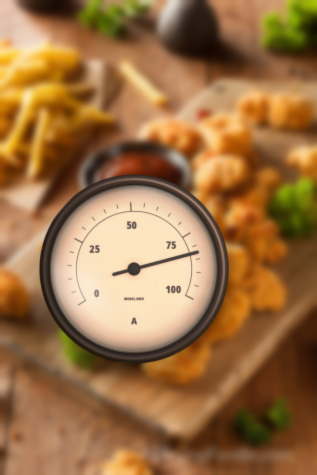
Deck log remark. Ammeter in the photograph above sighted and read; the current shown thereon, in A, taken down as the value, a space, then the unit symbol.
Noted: 82.5 A
